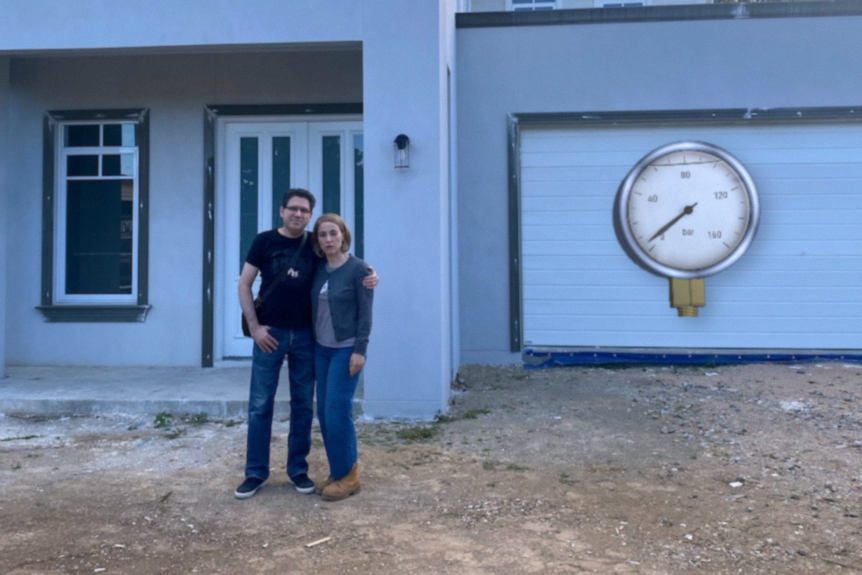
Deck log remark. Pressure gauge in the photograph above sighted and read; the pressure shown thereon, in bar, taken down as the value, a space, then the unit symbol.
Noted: 5 bar
